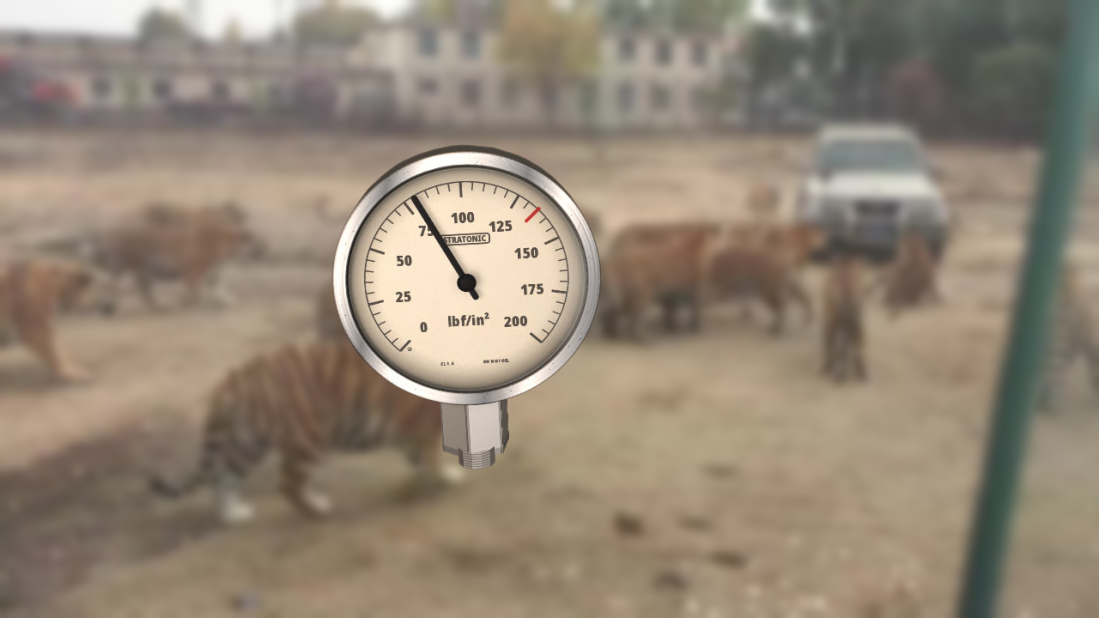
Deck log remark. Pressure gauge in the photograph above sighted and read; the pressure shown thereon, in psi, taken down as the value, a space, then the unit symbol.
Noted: 80 psi
